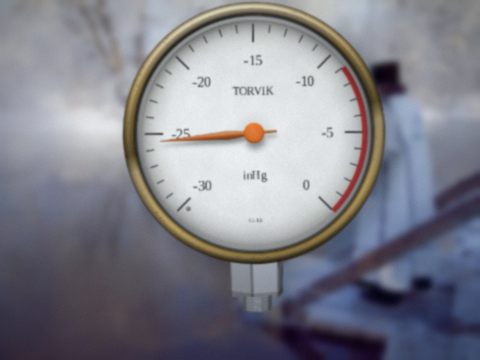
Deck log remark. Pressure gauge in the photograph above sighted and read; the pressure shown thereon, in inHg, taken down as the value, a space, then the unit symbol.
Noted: -25.5 inHg
